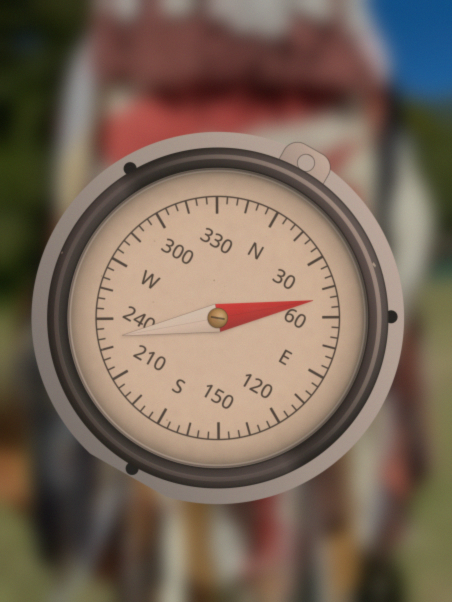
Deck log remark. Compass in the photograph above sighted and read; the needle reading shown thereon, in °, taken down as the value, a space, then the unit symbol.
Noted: 50 °
